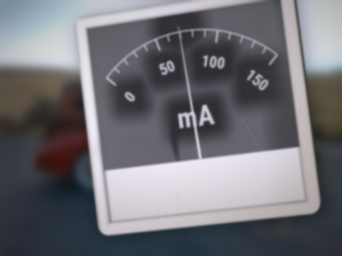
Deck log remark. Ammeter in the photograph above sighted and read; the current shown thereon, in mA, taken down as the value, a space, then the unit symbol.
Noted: 70 mA
